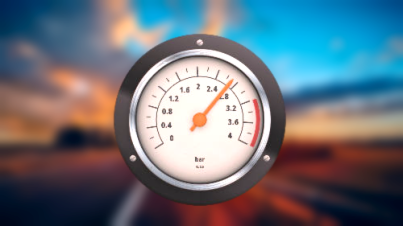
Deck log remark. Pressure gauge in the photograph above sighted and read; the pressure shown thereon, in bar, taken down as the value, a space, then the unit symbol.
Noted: 2.7 bar
